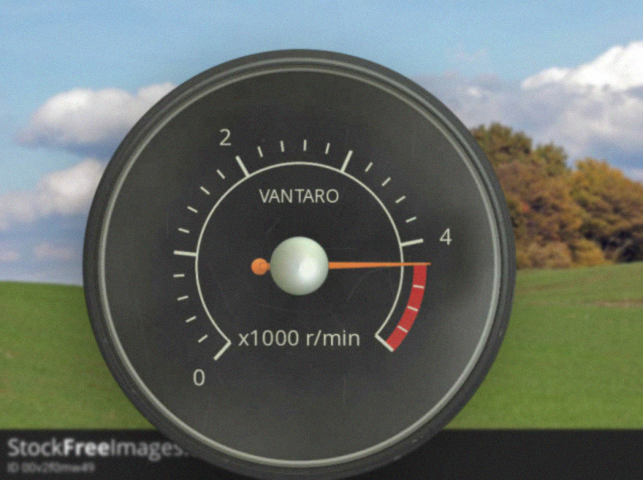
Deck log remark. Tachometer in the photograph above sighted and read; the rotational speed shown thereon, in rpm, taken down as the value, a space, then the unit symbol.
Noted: 4200 rpm
